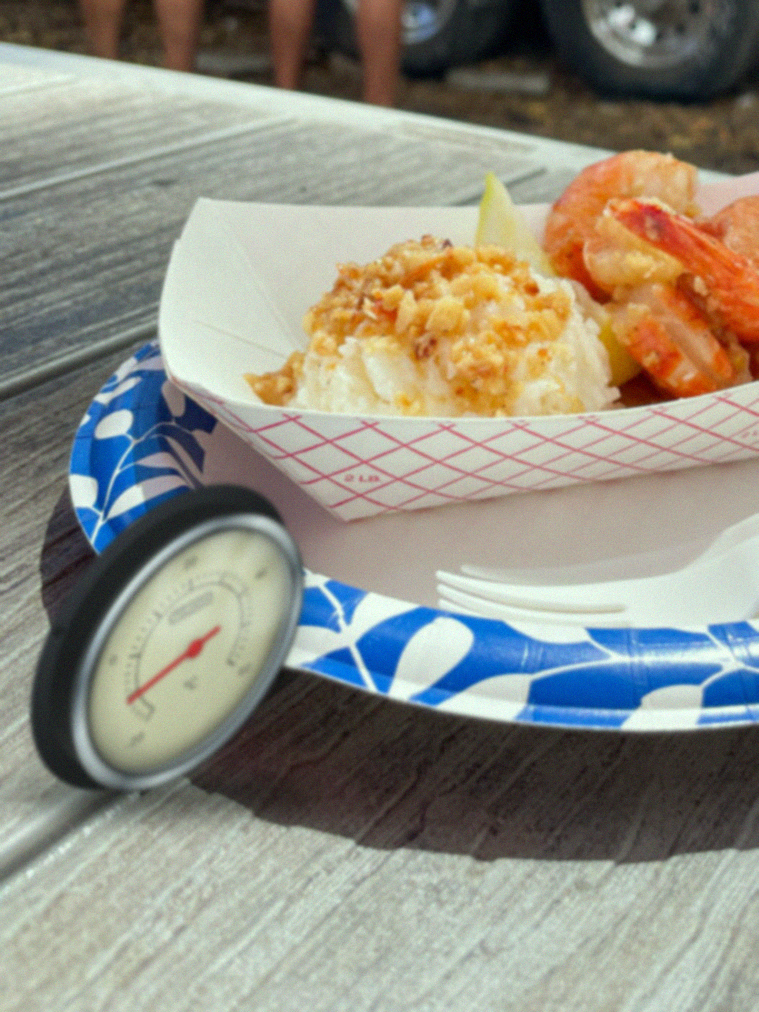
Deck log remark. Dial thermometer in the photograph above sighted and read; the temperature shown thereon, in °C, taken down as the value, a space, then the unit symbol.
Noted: -10 °C
